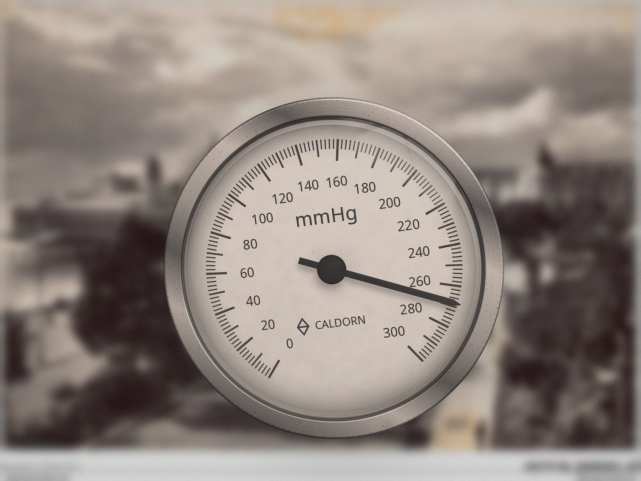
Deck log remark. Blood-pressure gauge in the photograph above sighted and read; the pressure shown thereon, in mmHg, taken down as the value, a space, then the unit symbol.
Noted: 268 mmHg
